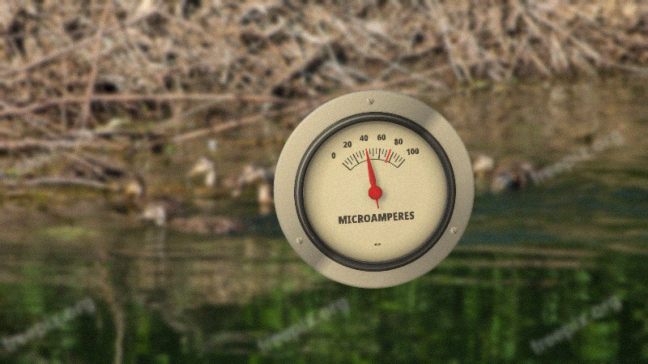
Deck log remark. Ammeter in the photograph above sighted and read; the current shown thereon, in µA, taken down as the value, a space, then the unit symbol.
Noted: 40 µA
